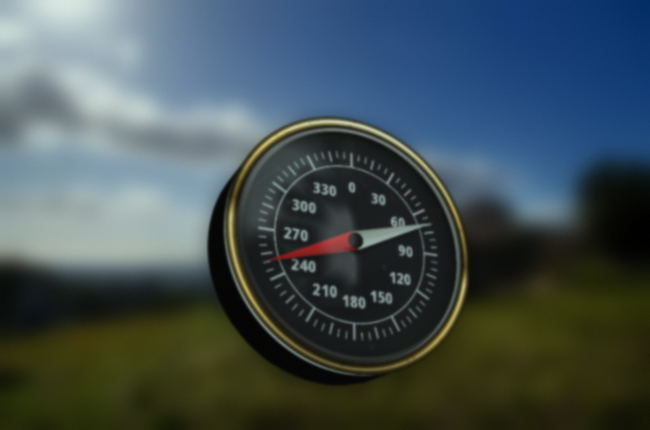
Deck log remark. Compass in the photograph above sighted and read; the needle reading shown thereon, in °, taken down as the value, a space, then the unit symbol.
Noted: 250 °
